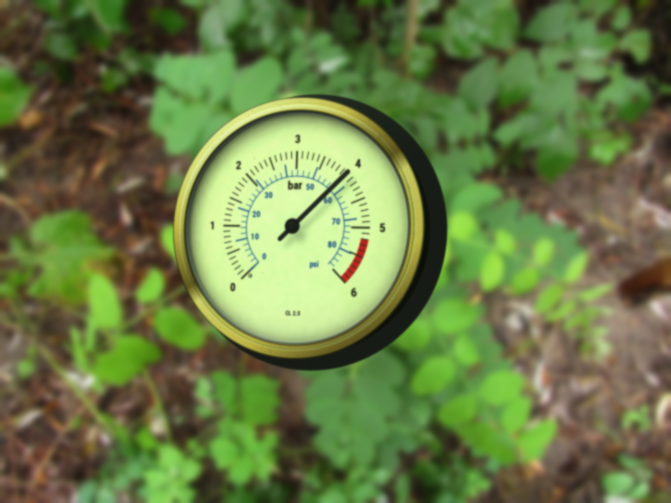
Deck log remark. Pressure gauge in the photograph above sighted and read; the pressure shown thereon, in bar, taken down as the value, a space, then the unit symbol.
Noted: 4 bar
